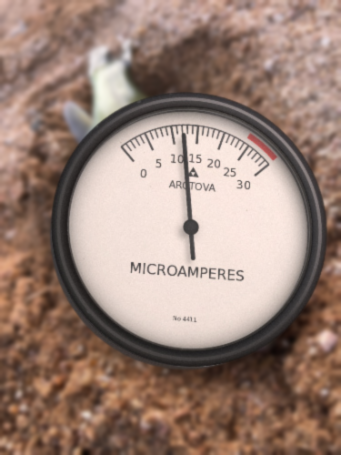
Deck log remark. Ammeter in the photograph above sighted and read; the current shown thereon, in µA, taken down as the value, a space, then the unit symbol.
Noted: 12 µA
